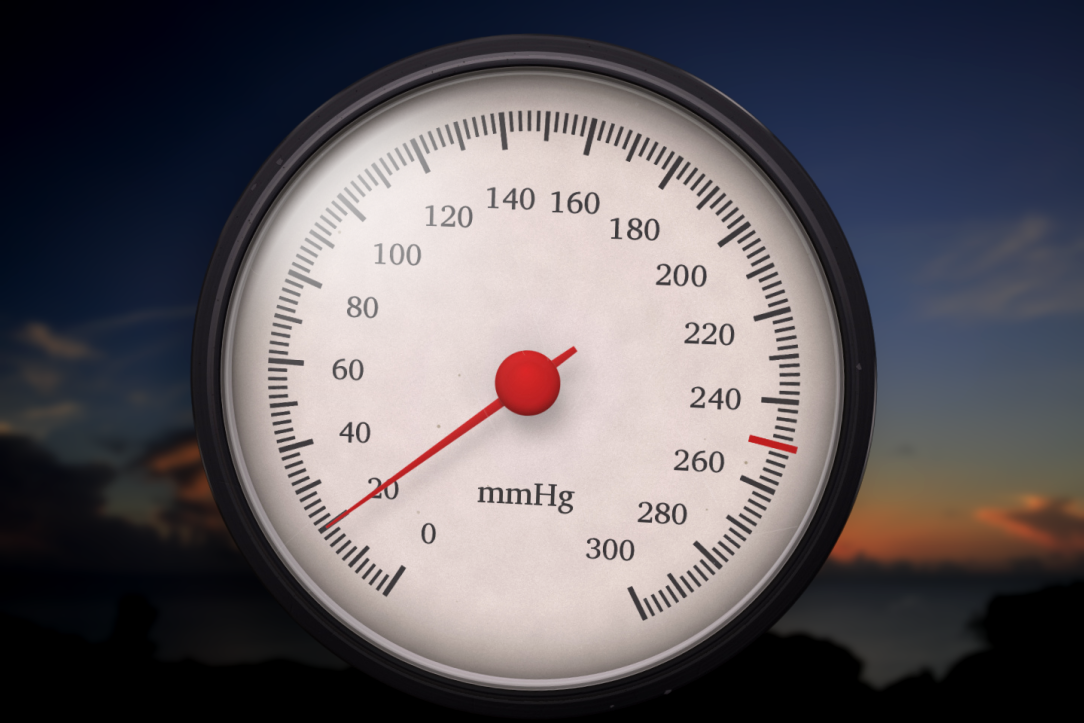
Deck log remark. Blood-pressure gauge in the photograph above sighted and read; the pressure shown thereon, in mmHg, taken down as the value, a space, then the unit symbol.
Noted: 20 mmHg
